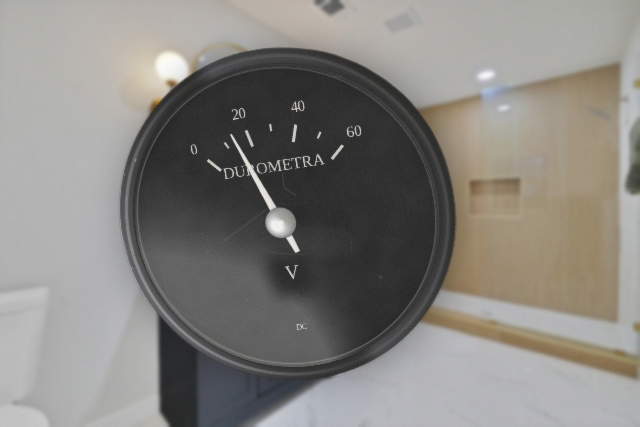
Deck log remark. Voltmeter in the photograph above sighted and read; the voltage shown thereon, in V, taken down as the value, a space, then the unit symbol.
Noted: 15 V
